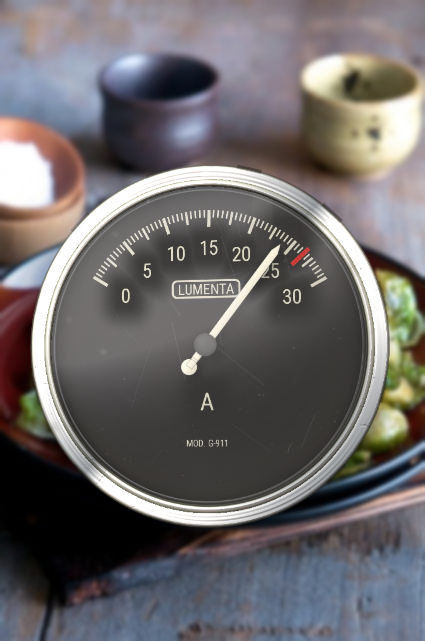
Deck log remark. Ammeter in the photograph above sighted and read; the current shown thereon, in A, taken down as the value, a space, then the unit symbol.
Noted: 24 A
